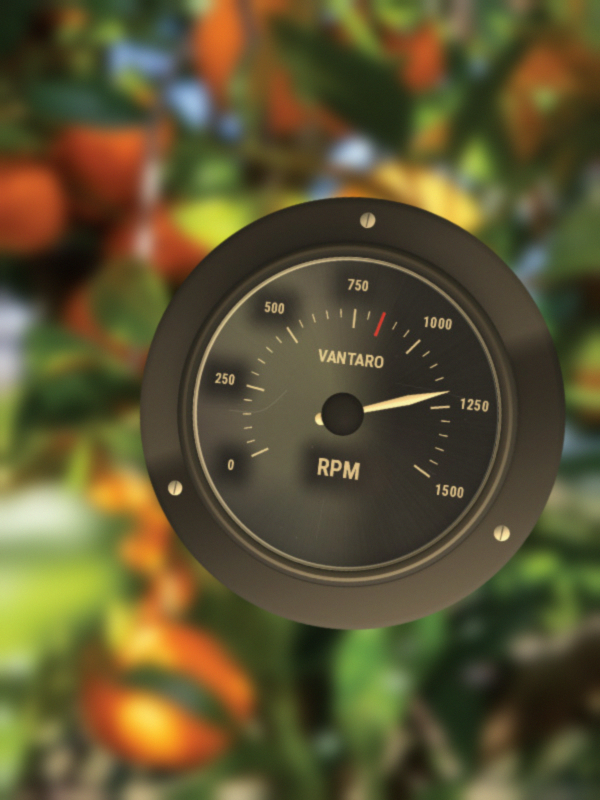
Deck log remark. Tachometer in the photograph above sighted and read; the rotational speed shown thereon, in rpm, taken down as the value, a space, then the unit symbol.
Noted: 1200 rpm
